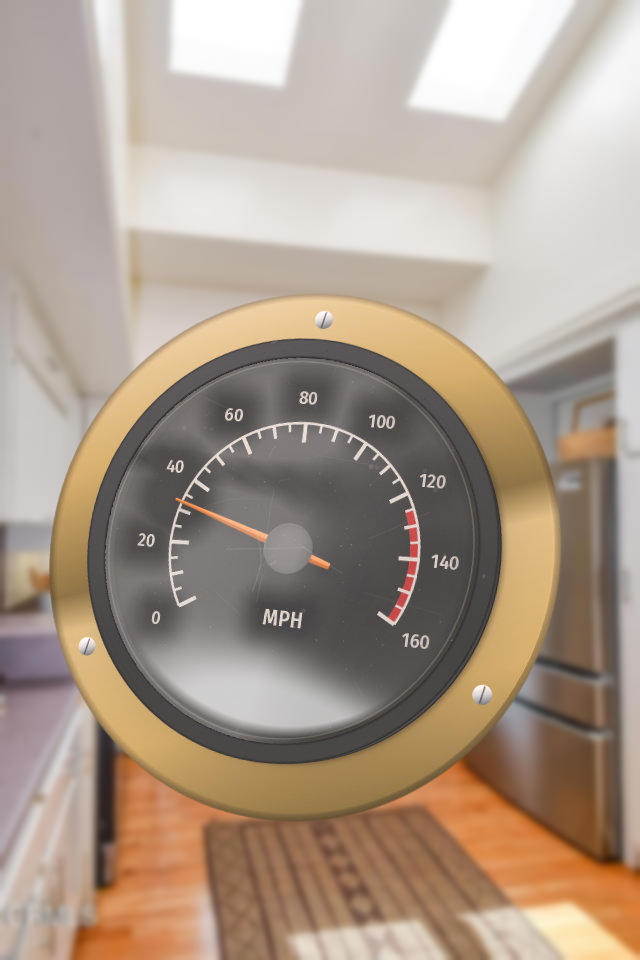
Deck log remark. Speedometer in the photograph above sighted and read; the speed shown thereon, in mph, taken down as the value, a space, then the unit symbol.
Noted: 32.5 mph
